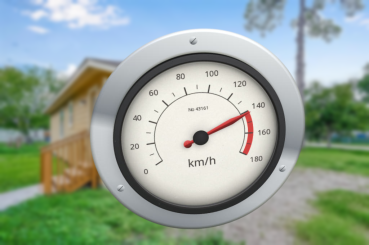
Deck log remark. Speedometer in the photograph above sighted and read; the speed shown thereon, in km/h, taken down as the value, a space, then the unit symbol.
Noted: 140 km/h
